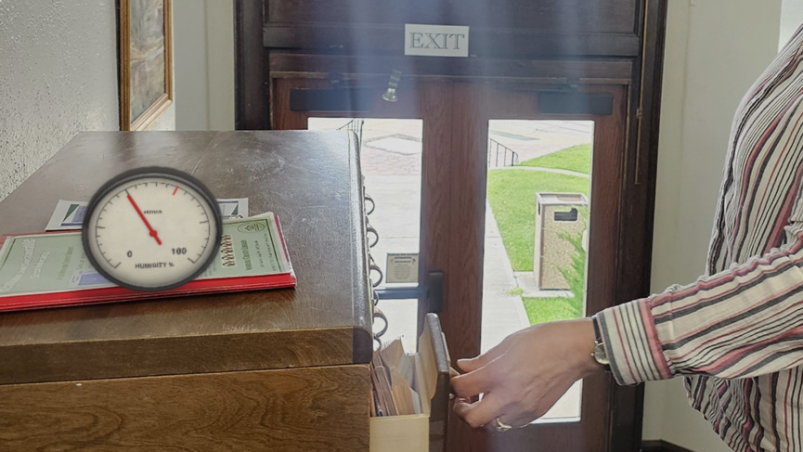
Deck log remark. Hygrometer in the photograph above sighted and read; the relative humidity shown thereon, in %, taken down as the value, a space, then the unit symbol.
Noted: 40 %
